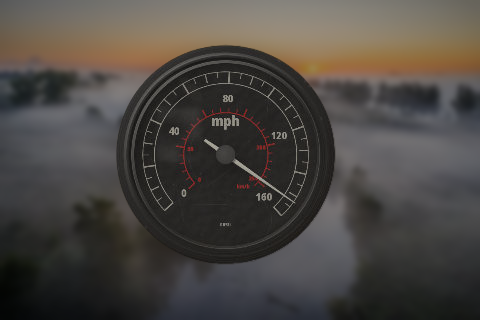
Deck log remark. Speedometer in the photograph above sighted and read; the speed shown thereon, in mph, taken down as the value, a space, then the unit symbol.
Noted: 152.5 mph
